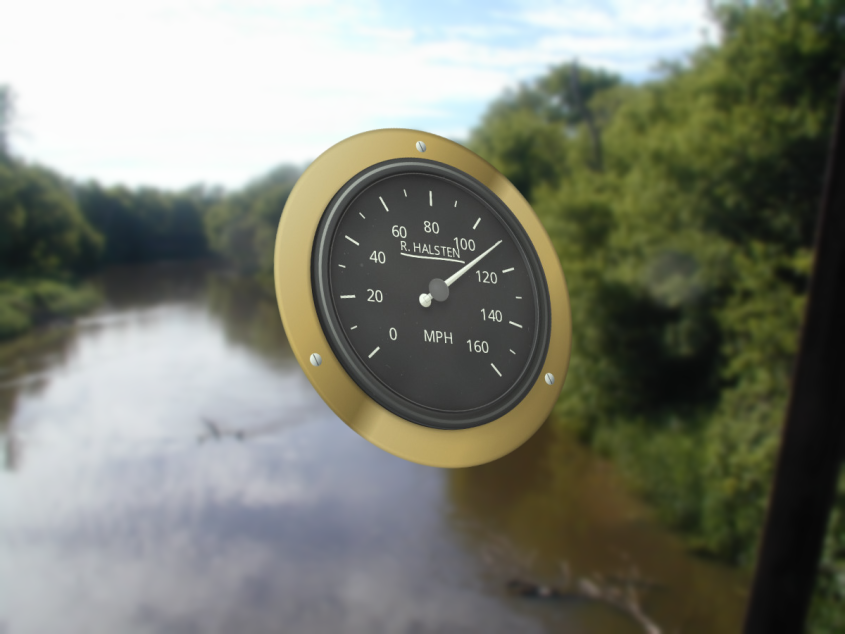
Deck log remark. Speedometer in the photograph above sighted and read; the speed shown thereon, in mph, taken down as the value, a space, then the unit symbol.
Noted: 110 mph
